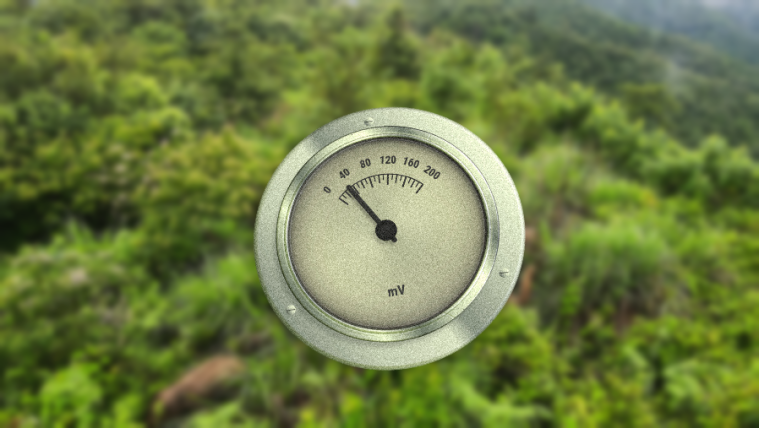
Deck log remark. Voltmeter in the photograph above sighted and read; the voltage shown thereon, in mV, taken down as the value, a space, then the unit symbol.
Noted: 30 mV
